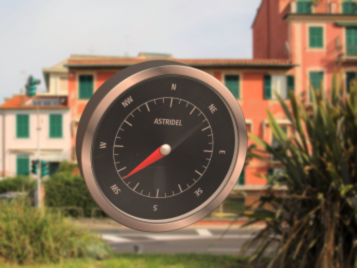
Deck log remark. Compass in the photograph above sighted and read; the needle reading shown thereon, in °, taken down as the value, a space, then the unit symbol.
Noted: 230 °
